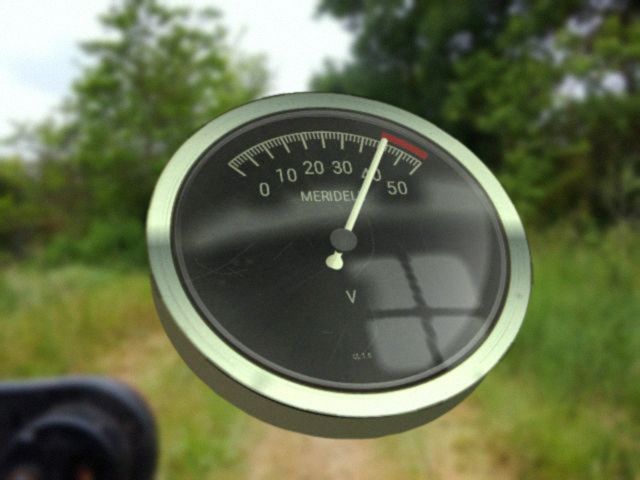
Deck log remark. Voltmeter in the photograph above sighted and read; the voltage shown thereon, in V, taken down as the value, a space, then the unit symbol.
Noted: 40 V
